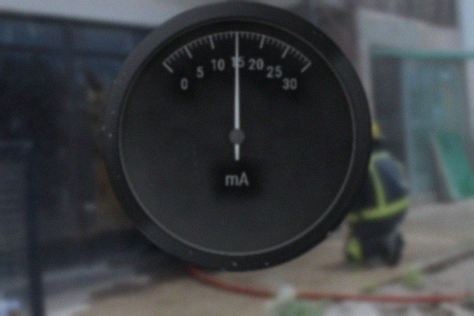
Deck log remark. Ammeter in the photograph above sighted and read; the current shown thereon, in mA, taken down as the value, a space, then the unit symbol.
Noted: 15 mA
